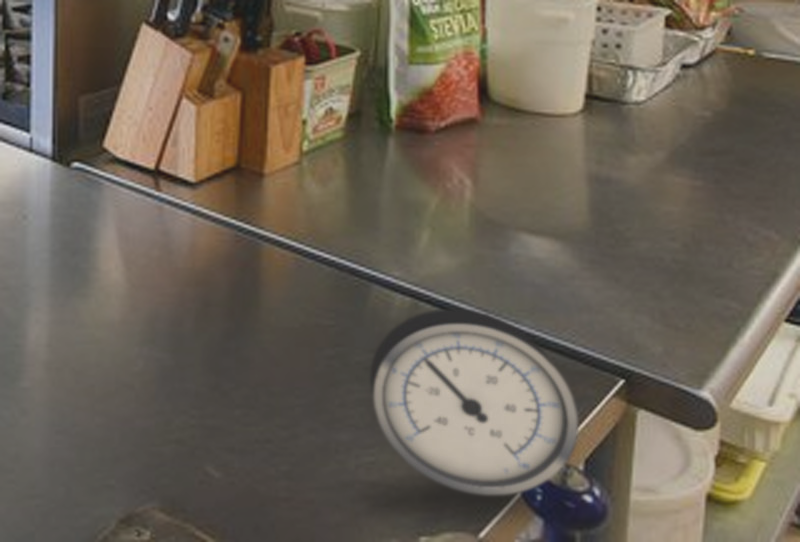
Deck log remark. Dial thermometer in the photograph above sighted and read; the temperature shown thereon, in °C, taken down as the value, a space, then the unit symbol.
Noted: -8 °C
